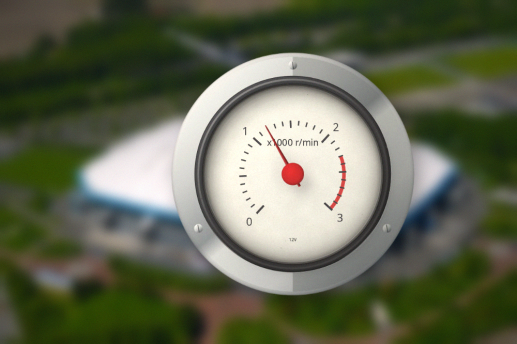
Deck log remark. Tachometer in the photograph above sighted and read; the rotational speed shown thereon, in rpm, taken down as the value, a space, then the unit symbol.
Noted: 1200 rpm
